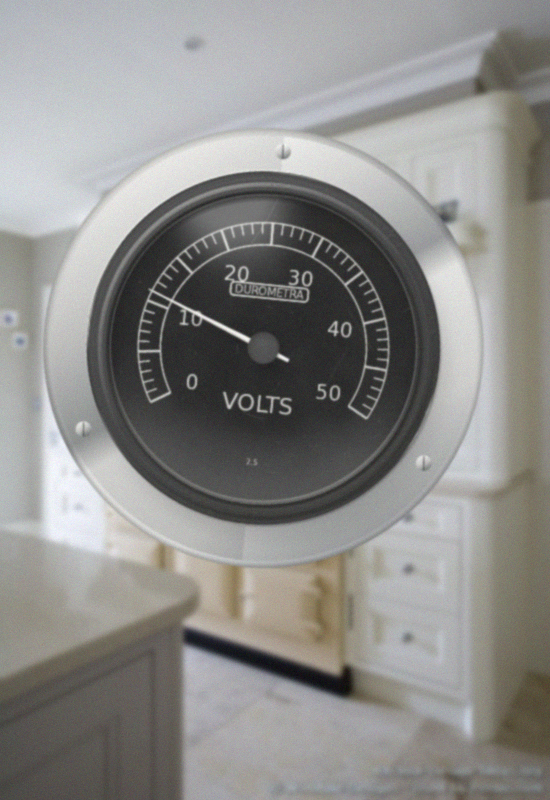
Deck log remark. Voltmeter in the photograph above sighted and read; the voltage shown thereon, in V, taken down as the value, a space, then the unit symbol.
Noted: 11 V
